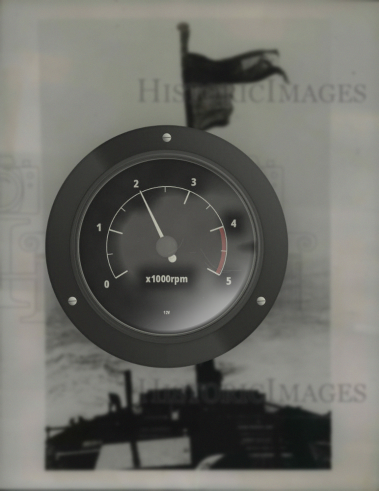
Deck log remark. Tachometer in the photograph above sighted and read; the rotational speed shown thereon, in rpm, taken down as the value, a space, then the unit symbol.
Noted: 2000 rpm
